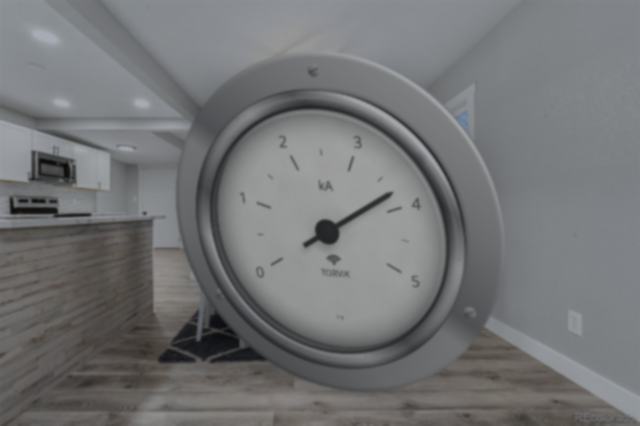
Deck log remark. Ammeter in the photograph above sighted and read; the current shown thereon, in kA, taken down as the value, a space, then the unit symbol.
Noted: 3.75 kA
